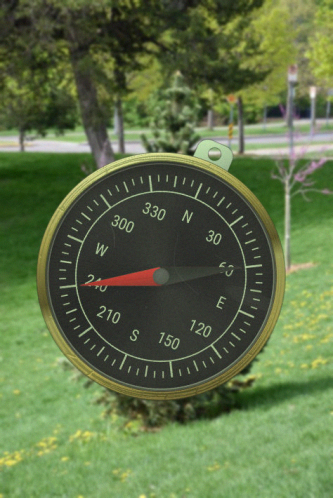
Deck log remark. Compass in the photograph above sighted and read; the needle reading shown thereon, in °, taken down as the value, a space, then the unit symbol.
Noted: 240 °
